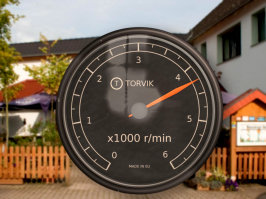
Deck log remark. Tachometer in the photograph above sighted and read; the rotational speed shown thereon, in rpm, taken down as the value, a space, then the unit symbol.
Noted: 4250 rpm
